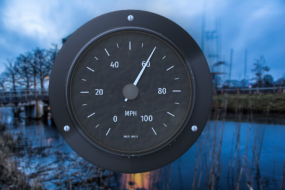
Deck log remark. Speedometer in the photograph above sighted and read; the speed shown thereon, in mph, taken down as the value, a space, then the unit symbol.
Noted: 60 mph
